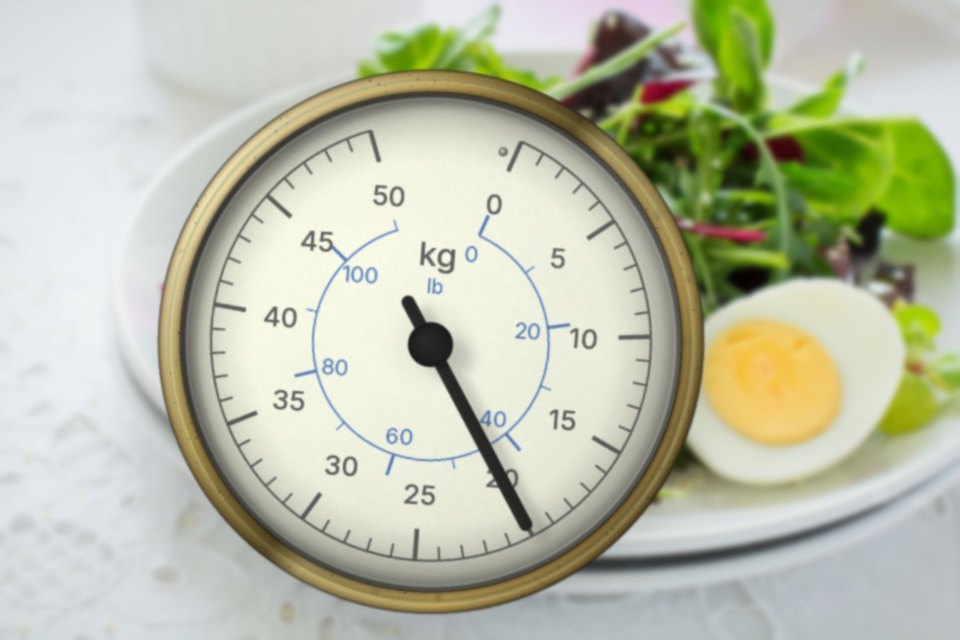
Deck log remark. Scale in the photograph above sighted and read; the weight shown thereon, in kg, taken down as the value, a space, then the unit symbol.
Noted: 20 kg
